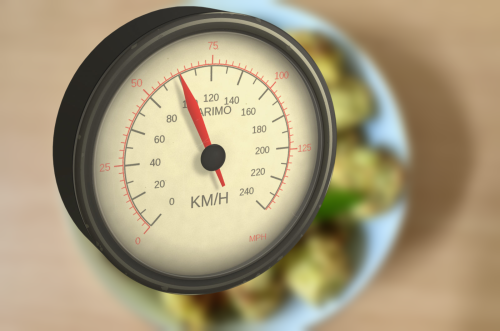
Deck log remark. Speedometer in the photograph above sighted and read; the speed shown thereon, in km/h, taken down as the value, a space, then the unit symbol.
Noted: 100 km/h
